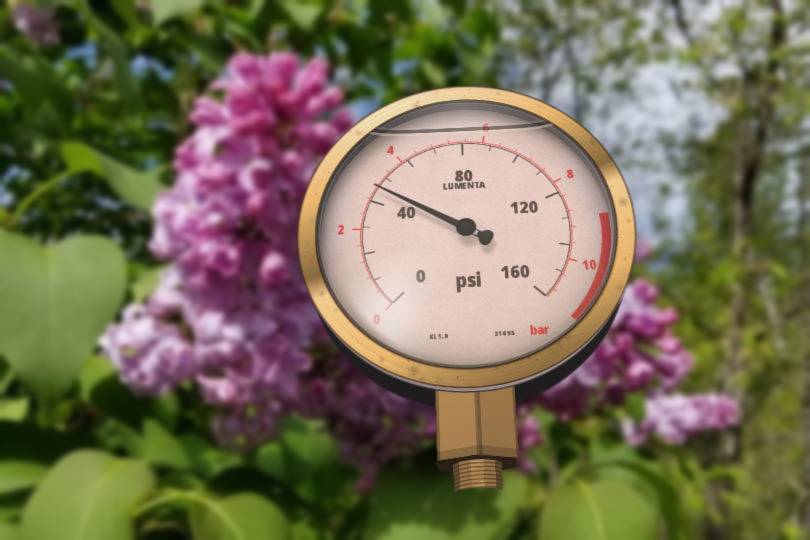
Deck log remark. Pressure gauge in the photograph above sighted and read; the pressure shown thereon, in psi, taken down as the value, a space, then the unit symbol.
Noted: 45 psi
